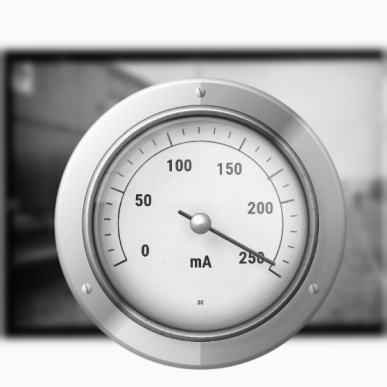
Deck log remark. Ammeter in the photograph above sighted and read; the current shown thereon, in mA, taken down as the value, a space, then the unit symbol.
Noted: 245 mA
